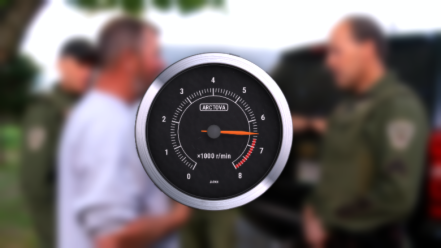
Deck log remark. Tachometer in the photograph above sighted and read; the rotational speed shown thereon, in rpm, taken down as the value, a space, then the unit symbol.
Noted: 6500 rpm
